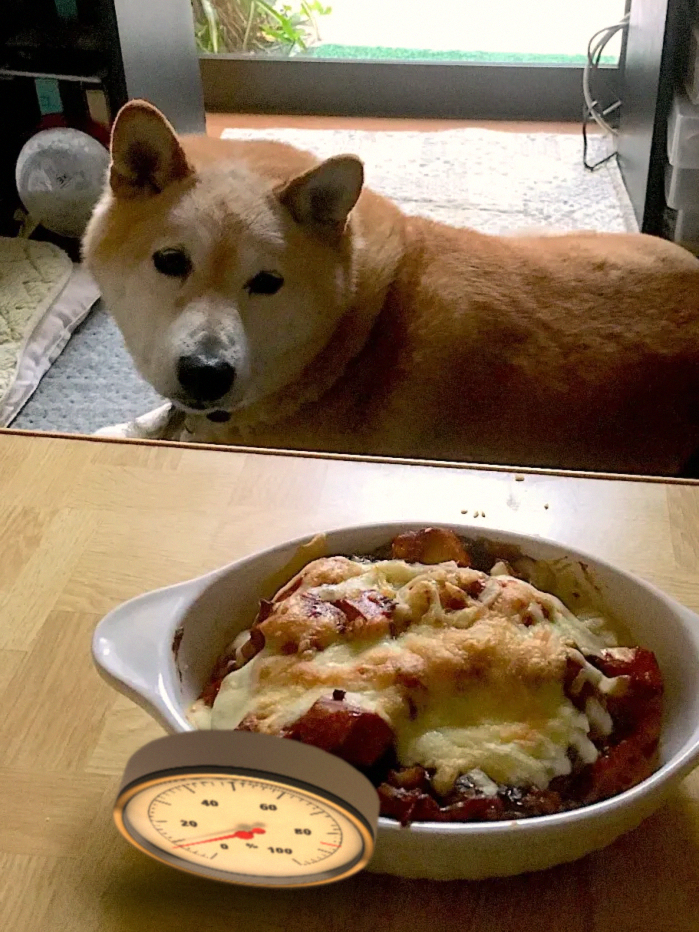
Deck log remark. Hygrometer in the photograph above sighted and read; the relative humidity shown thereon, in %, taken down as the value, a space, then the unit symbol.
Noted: 10 %
